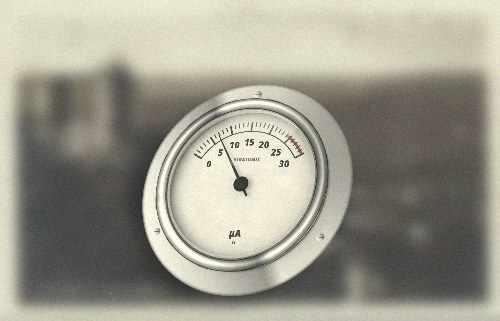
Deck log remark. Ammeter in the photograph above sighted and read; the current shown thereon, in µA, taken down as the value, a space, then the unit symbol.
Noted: 7 µA
